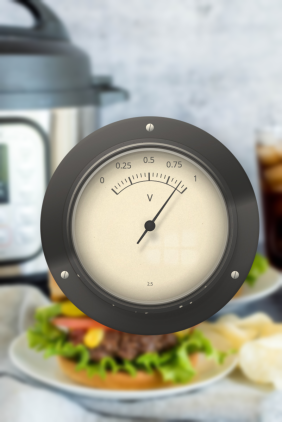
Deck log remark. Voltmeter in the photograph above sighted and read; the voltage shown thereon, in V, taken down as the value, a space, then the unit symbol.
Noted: 0.9 V
